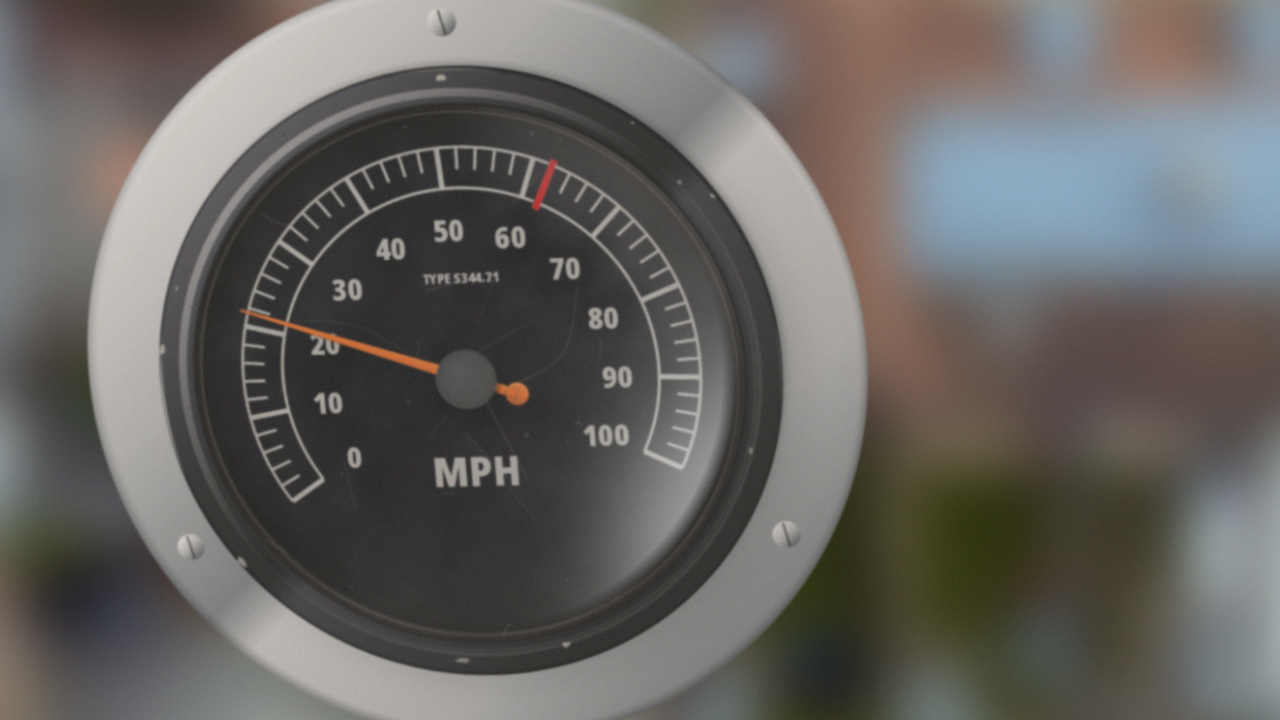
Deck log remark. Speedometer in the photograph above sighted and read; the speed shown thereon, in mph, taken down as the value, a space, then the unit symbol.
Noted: 22 mph
